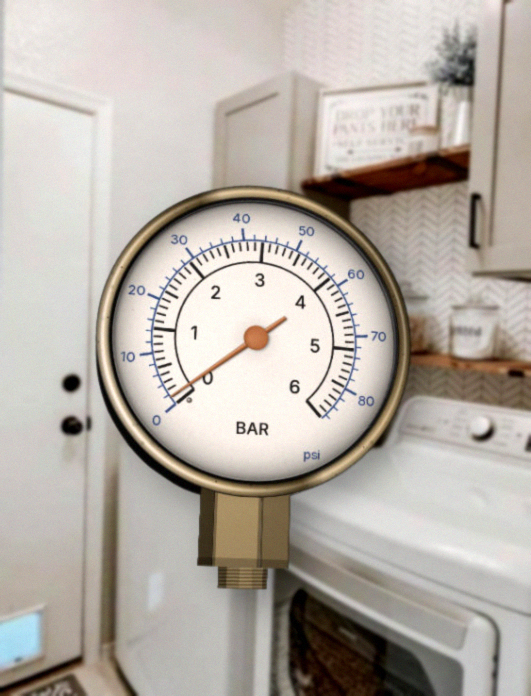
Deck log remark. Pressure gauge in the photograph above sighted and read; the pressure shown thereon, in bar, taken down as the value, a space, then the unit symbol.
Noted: 0.1 bar
